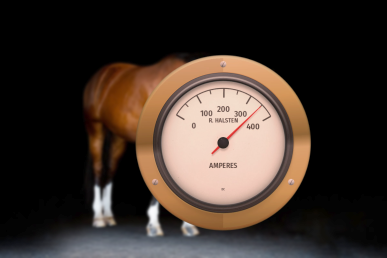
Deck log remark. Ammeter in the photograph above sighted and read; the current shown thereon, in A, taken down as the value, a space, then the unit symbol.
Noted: 350 A
